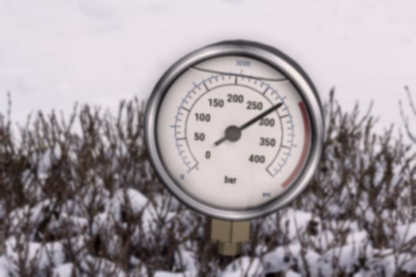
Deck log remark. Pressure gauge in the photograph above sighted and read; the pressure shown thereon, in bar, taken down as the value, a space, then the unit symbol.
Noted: 280 bar
